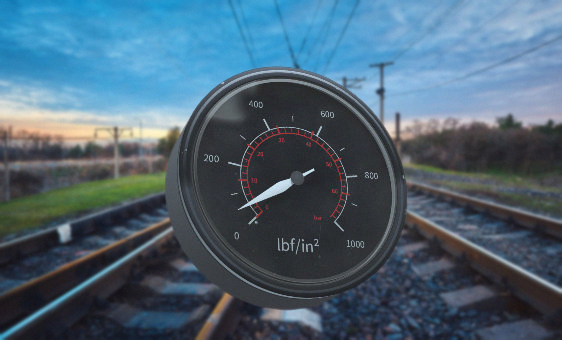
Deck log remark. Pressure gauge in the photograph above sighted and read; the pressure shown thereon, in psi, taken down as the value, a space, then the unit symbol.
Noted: 50 psi
